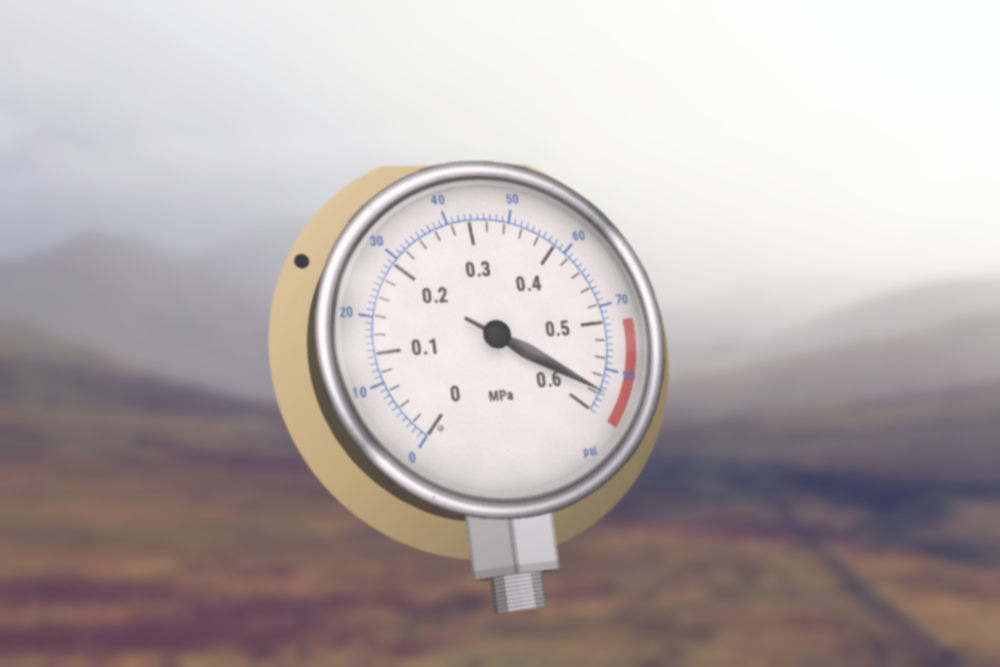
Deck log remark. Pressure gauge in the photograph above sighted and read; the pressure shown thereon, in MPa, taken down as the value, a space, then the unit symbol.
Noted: 0.58 MPa
